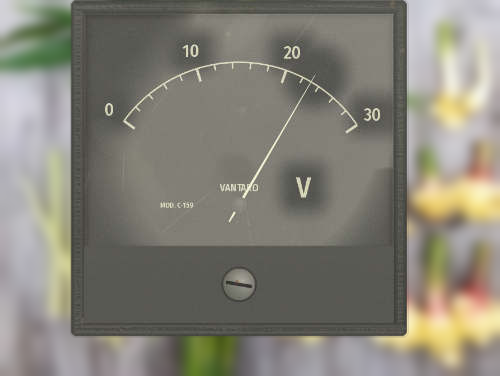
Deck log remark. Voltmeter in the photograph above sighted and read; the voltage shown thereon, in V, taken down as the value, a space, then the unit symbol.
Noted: 23 V
